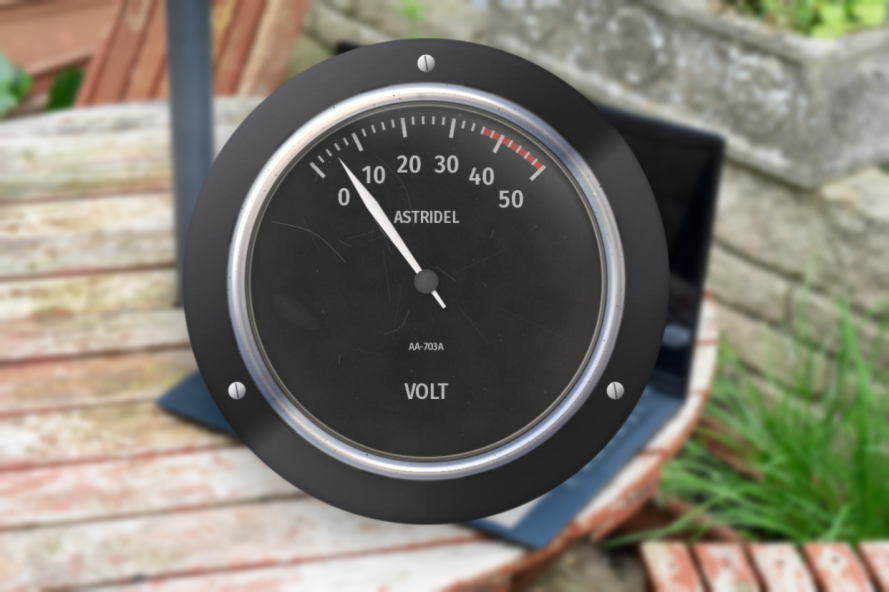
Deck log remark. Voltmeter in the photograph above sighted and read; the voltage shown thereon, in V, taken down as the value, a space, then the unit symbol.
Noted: 5 V
